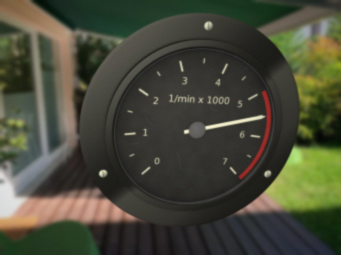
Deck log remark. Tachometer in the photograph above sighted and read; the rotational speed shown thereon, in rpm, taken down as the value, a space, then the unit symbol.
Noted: 5500 rpm
